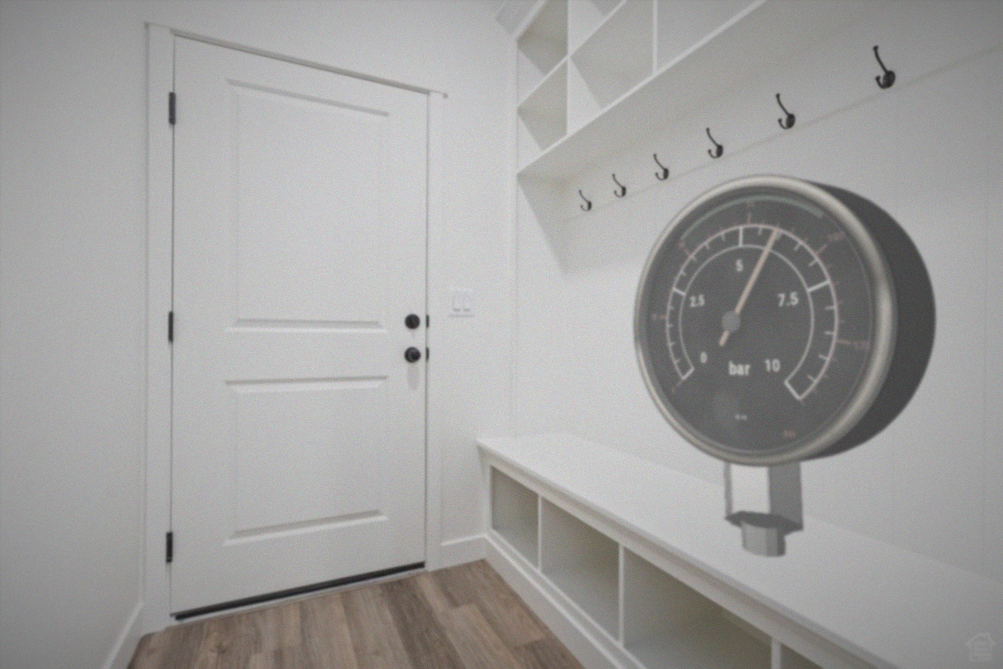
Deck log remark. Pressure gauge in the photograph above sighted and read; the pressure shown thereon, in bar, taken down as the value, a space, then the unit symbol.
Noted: 6 bar
